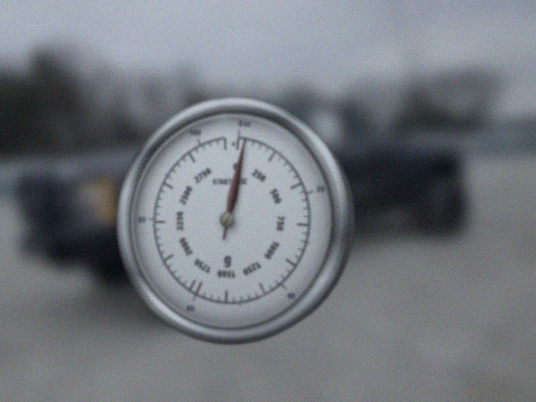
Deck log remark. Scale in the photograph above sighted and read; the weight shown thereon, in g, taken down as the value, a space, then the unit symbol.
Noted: 50 g
